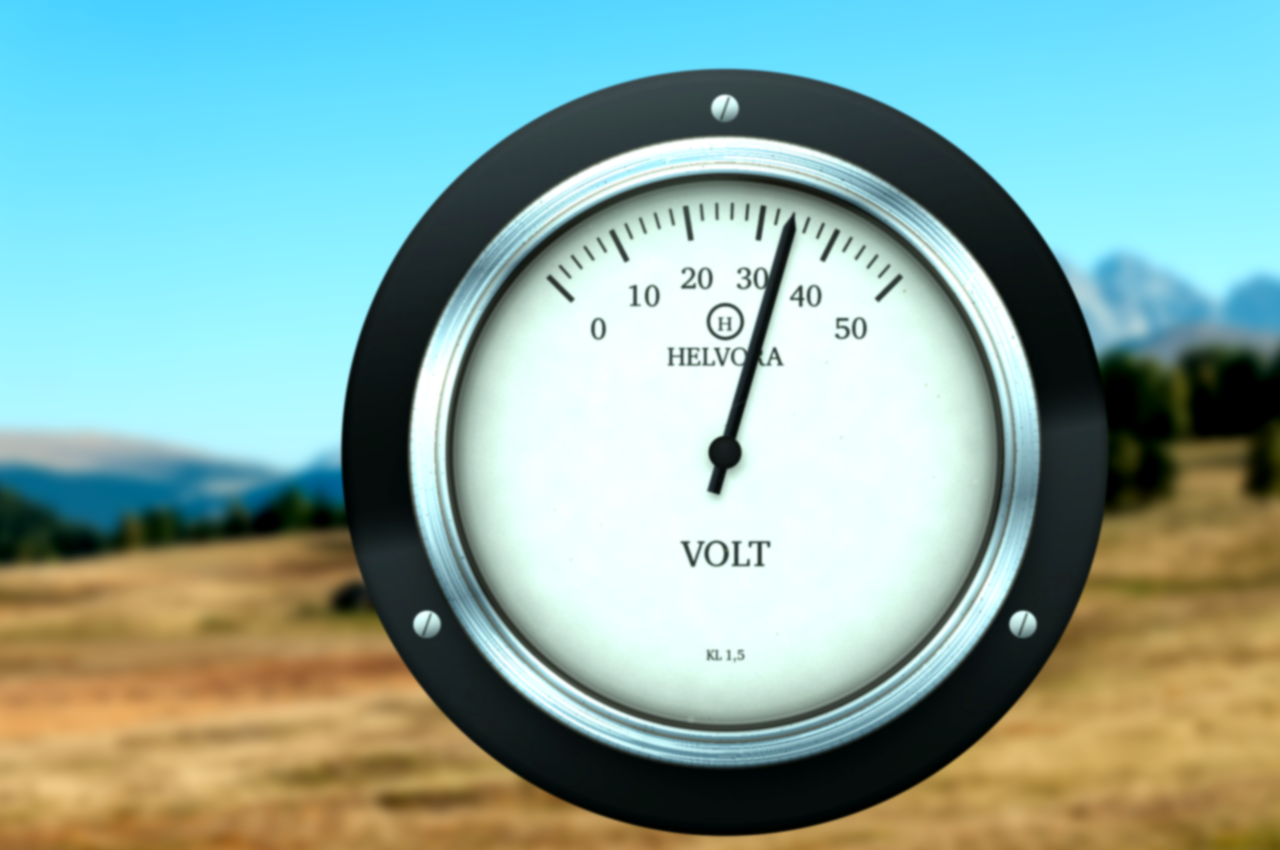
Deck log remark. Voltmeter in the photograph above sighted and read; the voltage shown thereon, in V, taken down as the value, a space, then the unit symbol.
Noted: 34 V
